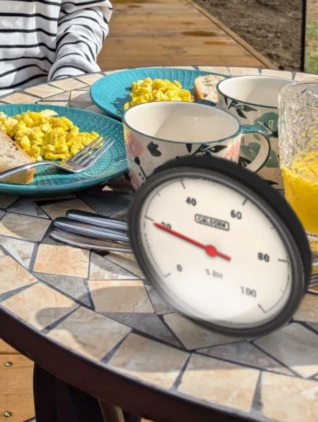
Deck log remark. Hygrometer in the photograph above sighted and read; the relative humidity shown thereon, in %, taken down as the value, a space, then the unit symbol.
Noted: 20 %
